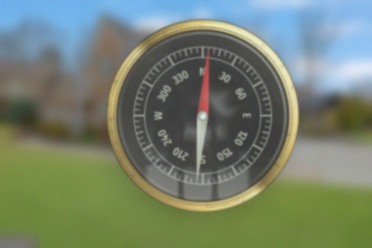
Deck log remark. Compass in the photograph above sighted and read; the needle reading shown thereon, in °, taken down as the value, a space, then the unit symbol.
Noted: 5 °
